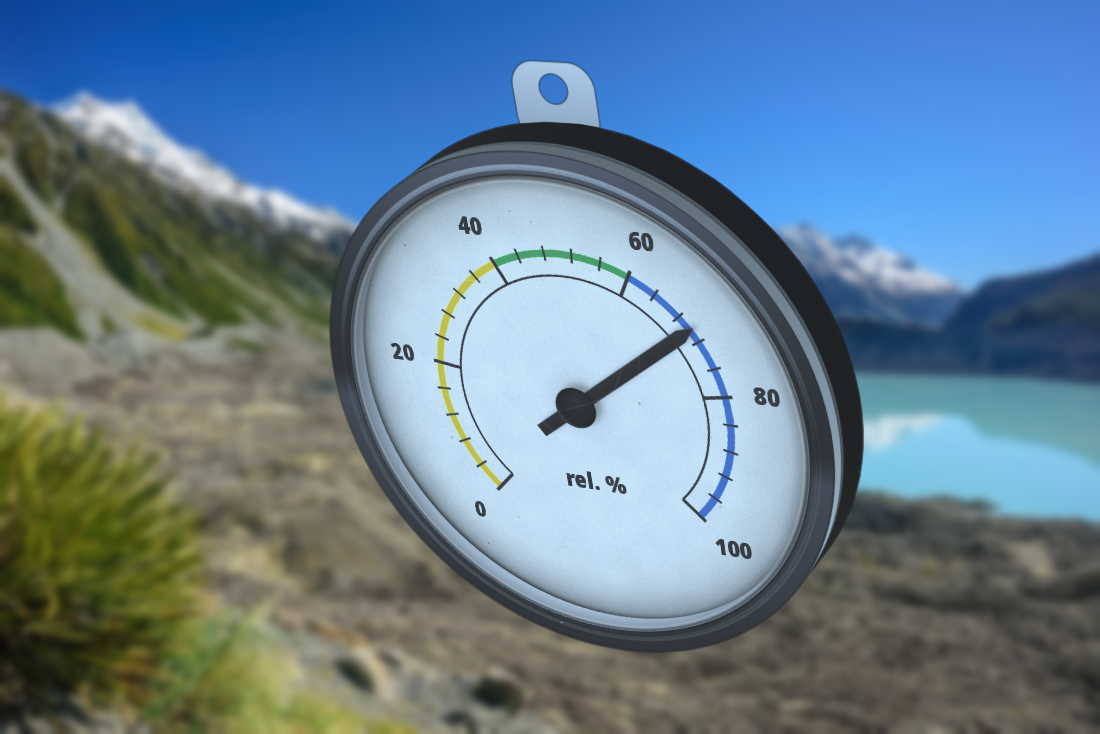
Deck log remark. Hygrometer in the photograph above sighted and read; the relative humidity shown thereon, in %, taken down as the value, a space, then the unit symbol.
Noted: 70 %
